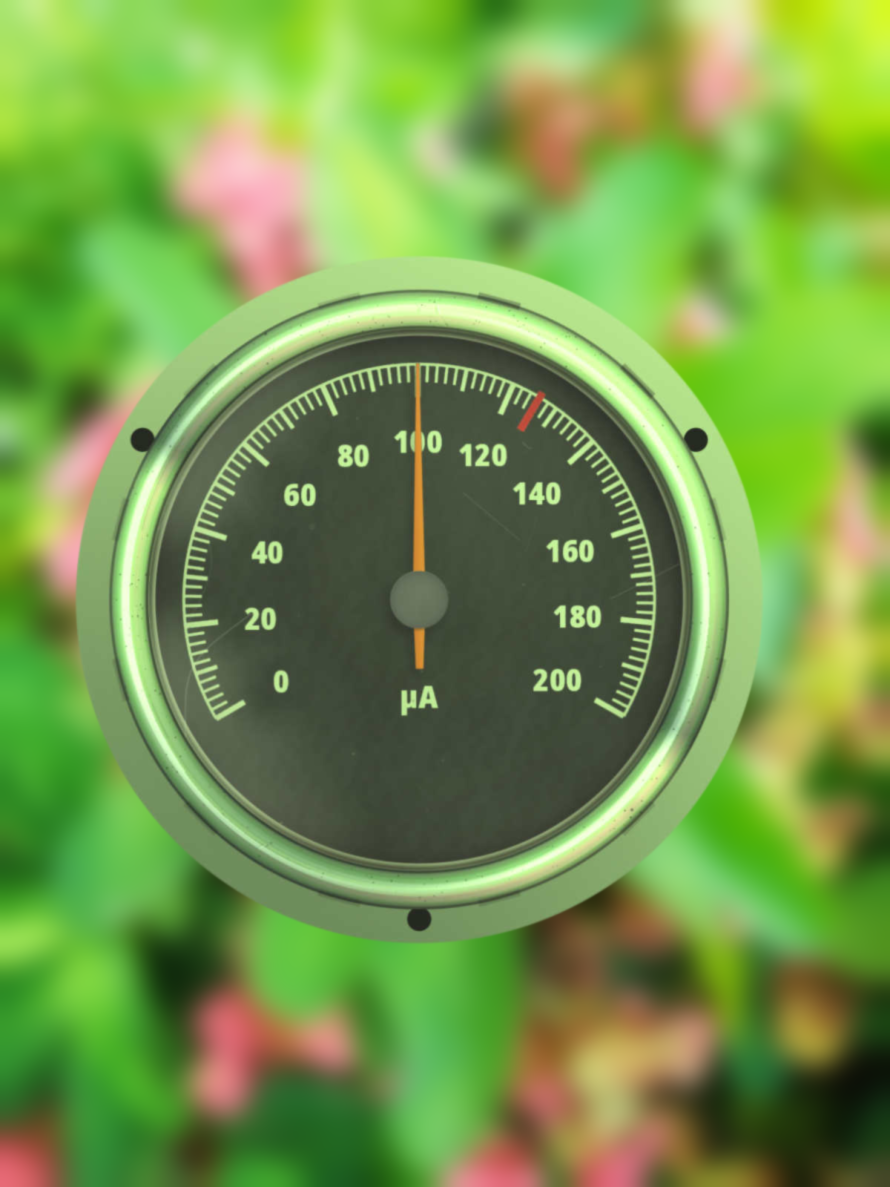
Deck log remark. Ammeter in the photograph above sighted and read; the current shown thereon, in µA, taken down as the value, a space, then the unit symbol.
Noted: 100 µA
